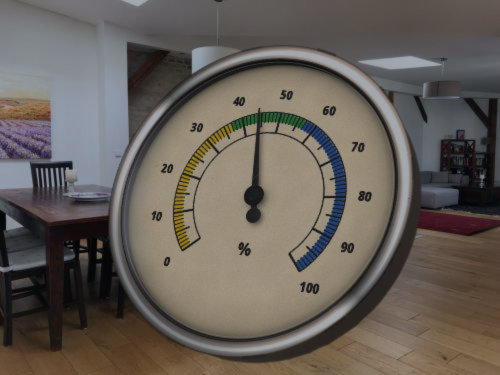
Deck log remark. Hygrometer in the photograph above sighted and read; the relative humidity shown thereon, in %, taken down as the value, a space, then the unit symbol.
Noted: 45 %
